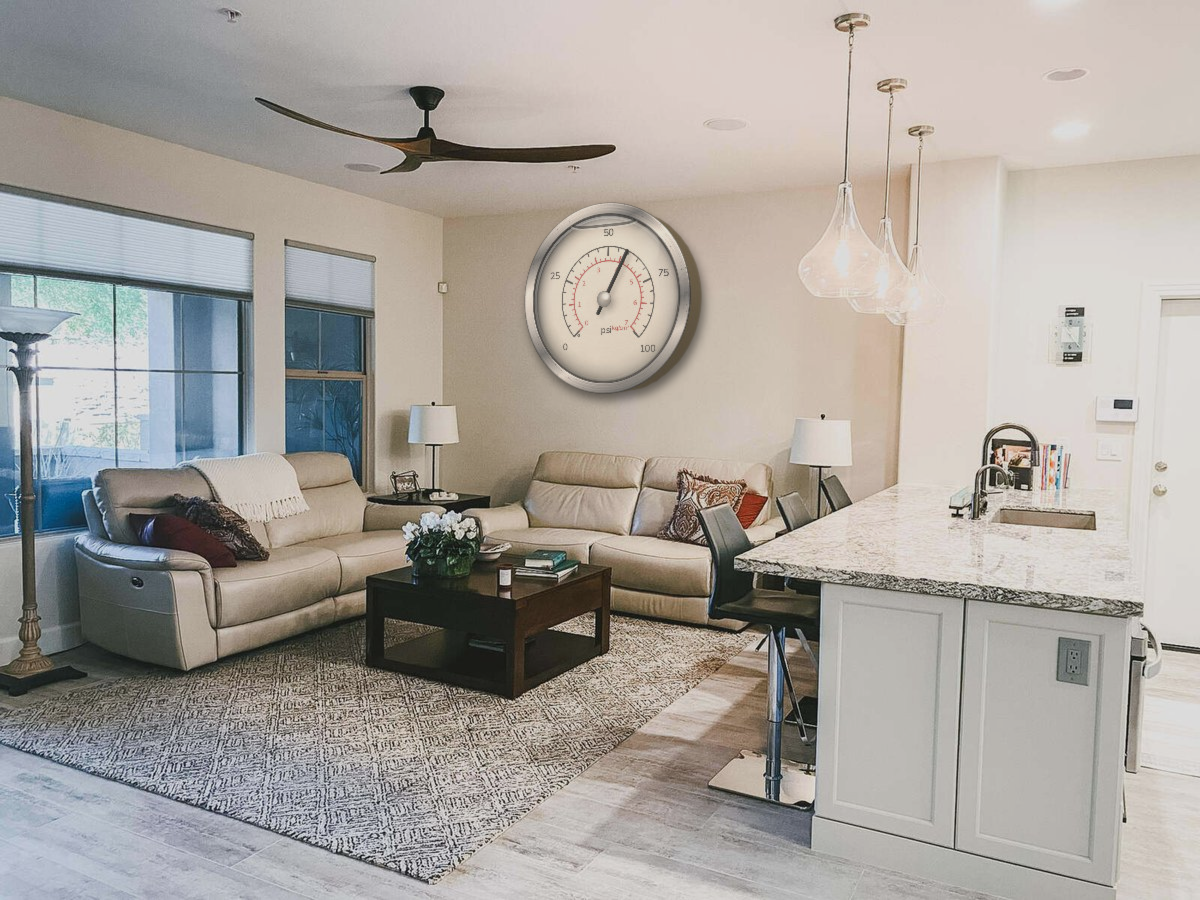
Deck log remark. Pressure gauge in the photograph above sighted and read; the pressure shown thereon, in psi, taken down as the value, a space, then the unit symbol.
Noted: 60 psi
